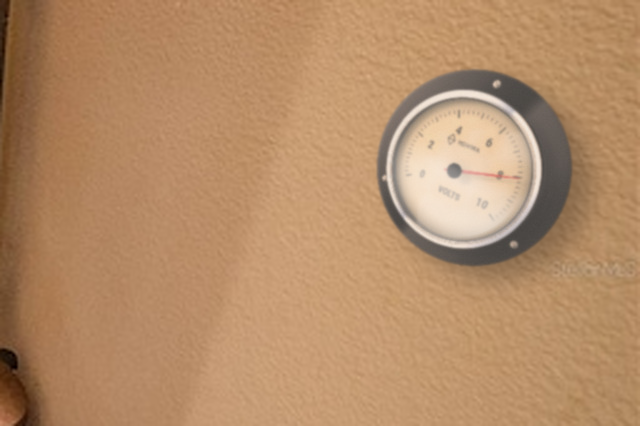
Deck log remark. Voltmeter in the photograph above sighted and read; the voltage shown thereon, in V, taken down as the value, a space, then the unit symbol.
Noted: 8 V
